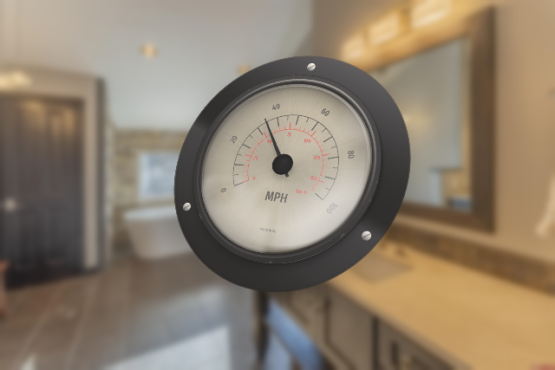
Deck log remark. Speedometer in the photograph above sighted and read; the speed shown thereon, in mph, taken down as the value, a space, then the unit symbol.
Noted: 35 mph
